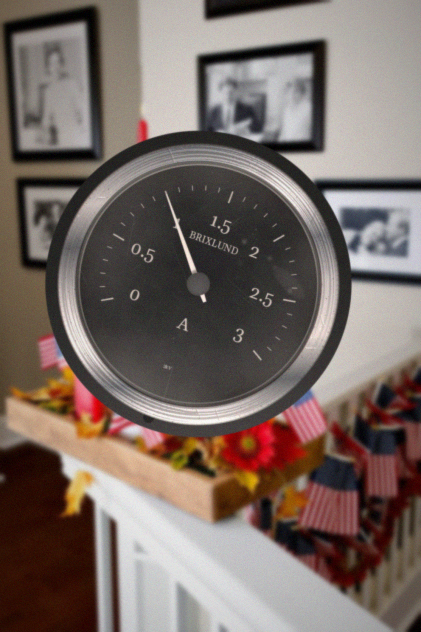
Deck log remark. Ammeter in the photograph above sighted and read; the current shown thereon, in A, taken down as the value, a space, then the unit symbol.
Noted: 1 A
